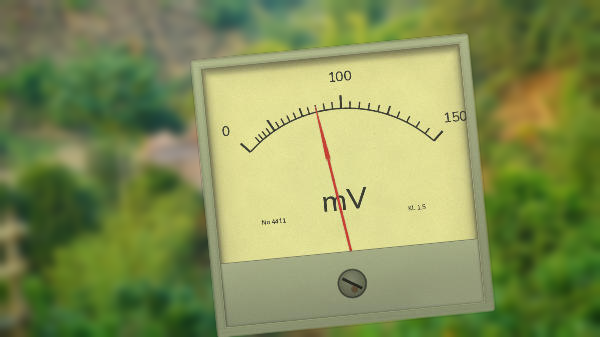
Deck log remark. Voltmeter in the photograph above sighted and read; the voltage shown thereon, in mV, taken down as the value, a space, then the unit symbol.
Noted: 85 mV
